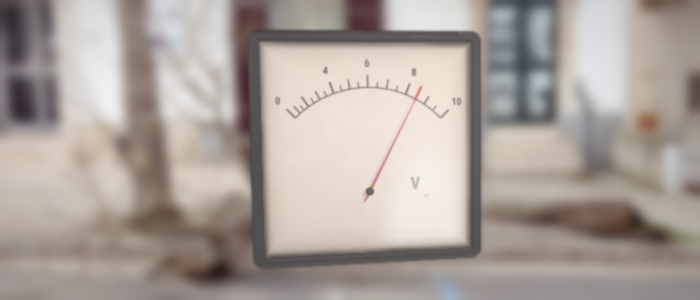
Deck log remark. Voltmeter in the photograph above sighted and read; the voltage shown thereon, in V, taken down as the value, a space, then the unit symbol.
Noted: 8.5 V
